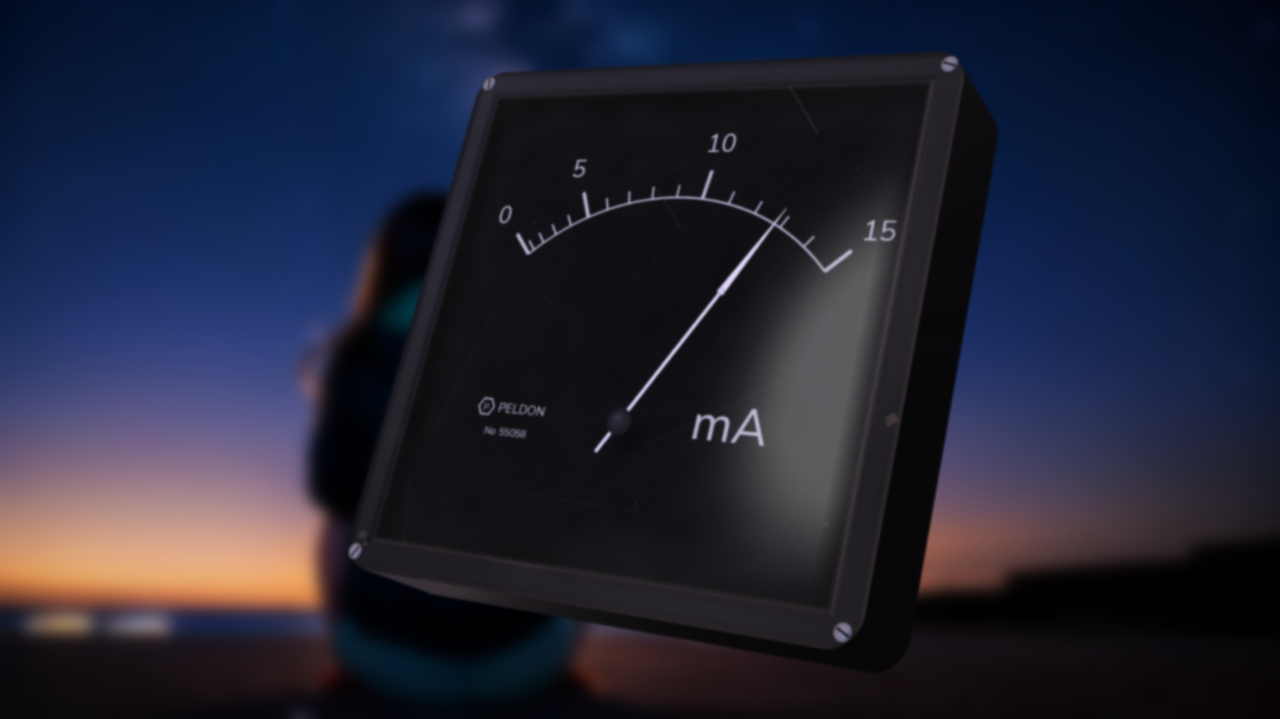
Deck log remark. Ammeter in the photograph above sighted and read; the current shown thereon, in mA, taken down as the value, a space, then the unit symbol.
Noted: 13 mA
